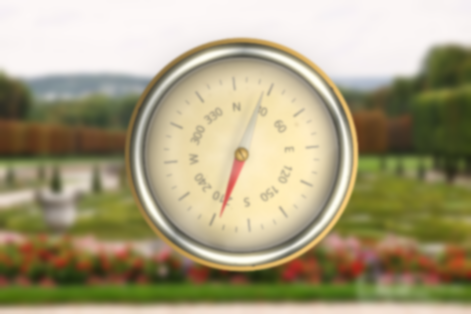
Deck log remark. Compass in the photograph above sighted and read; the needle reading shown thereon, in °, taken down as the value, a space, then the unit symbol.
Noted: 205 °
